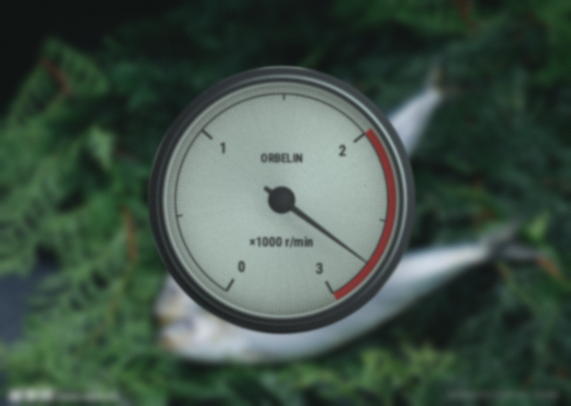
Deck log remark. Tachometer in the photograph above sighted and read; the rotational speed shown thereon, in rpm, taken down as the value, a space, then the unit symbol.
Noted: 2750 rpm
